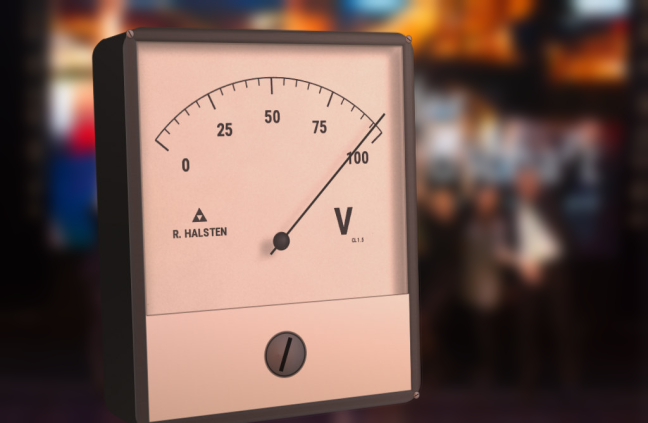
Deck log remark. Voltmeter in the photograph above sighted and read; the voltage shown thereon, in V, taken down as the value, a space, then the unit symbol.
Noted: 95 V
